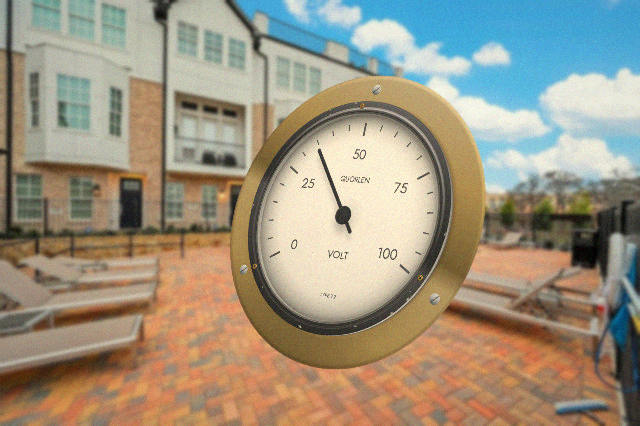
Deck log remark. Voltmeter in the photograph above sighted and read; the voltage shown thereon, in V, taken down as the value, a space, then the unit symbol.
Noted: 35 V
